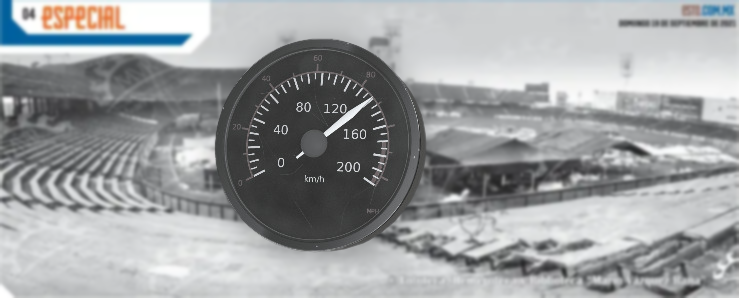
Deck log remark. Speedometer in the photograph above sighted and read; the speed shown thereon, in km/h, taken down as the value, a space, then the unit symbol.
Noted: 140 km/h
